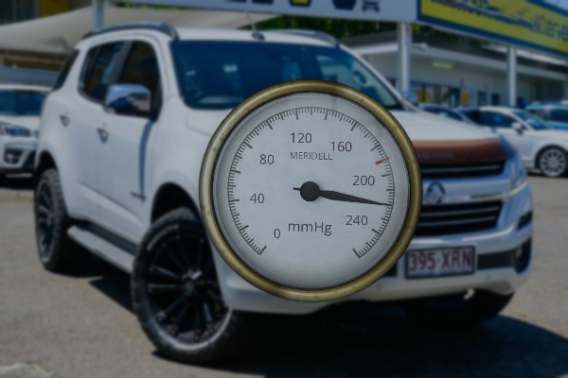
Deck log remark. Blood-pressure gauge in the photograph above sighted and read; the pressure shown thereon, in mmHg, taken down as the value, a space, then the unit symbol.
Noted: 220 mmHg
